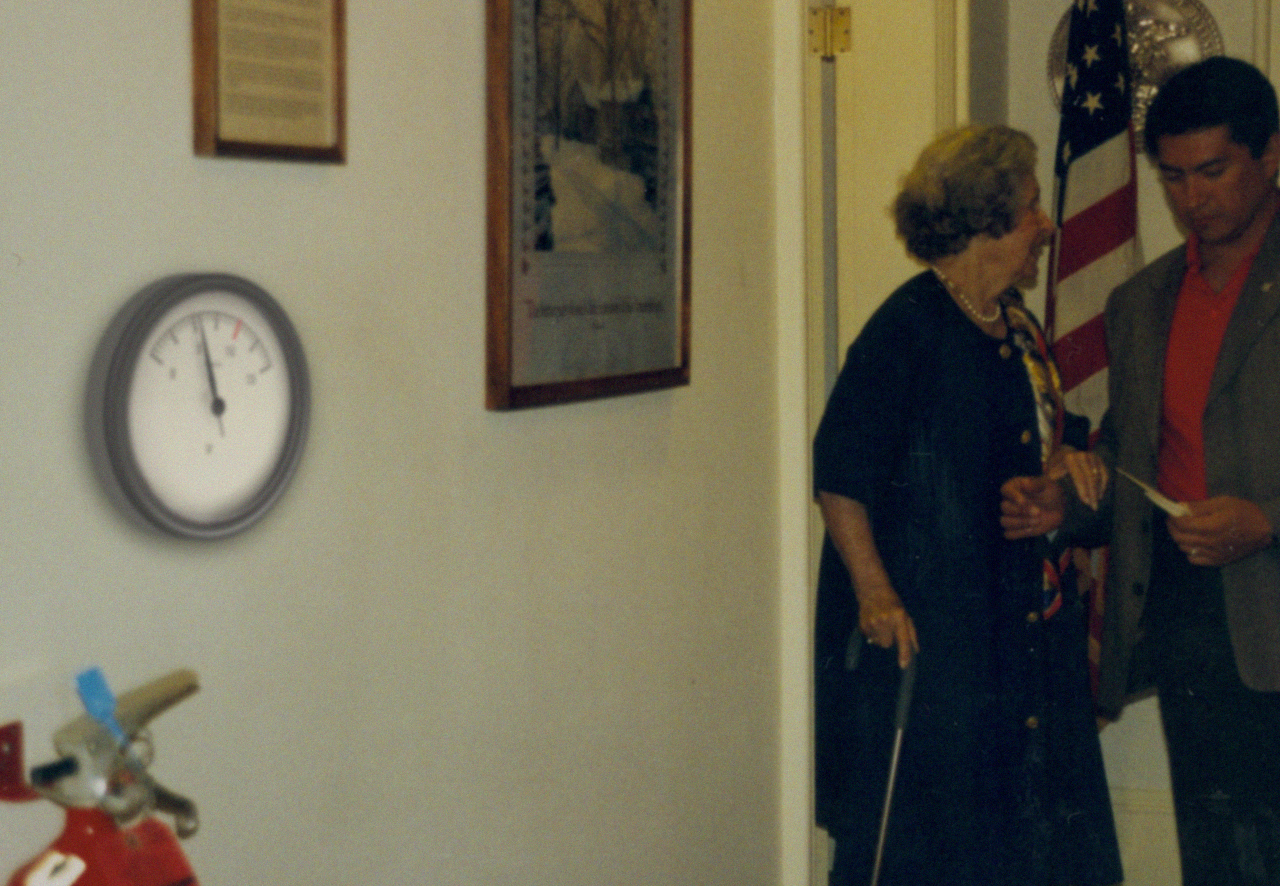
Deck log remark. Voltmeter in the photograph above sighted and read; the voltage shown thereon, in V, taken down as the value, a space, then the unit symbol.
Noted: 5 V
